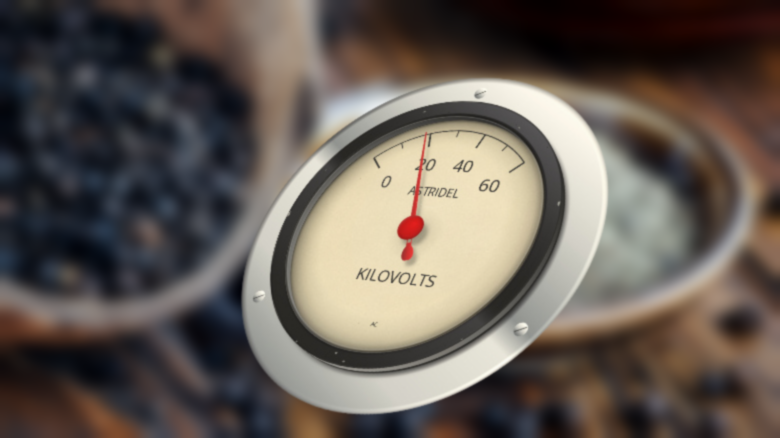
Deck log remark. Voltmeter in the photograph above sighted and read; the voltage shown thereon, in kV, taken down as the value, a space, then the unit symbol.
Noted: 20 kV
